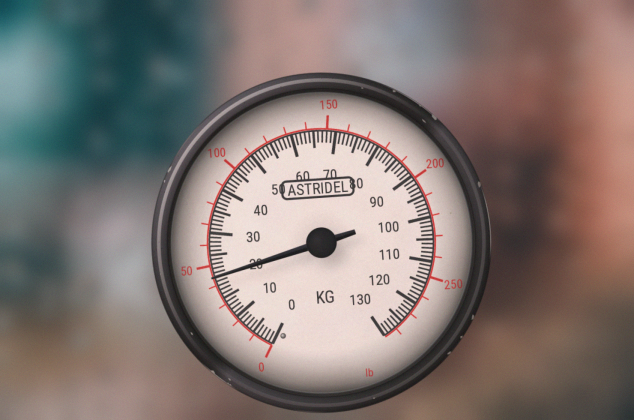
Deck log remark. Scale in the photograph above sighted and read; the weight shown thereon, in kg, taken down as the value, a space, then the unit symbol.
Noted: 20 kg
